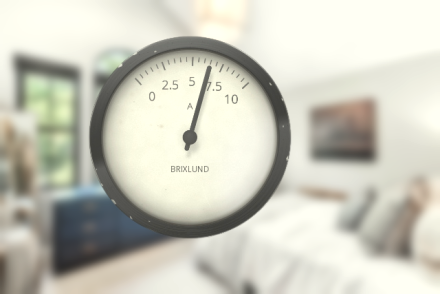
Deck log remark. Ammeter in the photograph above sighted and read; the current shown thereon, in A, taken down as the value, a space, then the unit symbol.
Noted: 6.5 A
